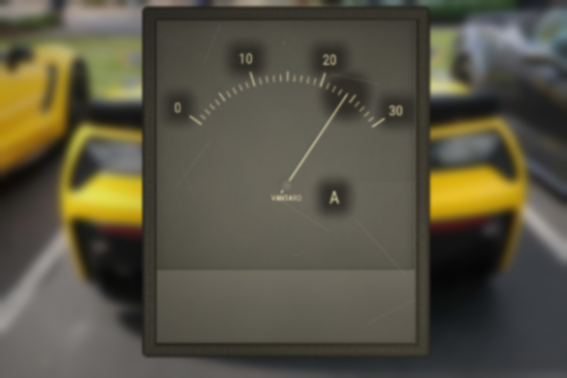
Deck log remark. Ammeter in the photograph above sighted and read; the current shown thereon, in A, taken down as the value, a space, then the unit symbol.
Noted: 24 A
